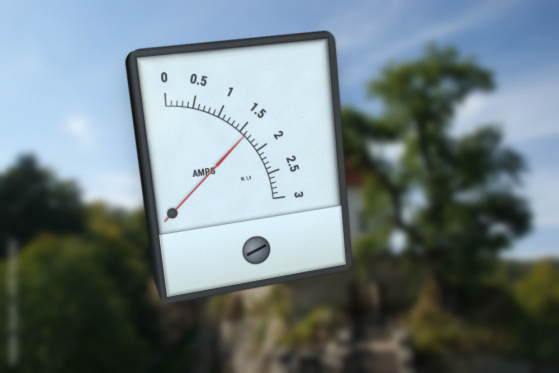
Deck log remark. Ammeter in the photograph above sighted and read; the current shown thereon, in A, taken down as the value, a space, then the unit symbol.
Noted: 1.6 A
